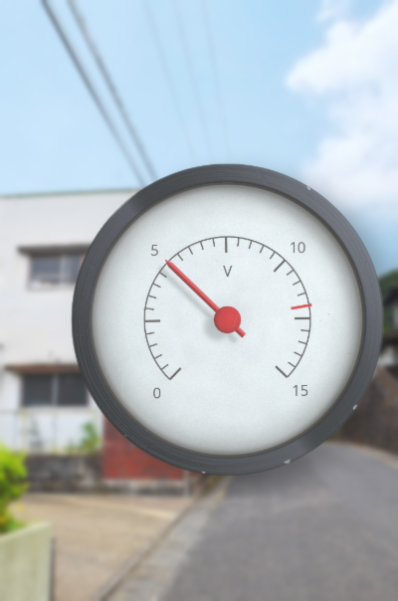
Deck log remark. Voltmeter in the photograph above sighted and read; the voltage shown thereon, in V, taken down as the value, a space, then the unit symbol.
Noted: 5 V
